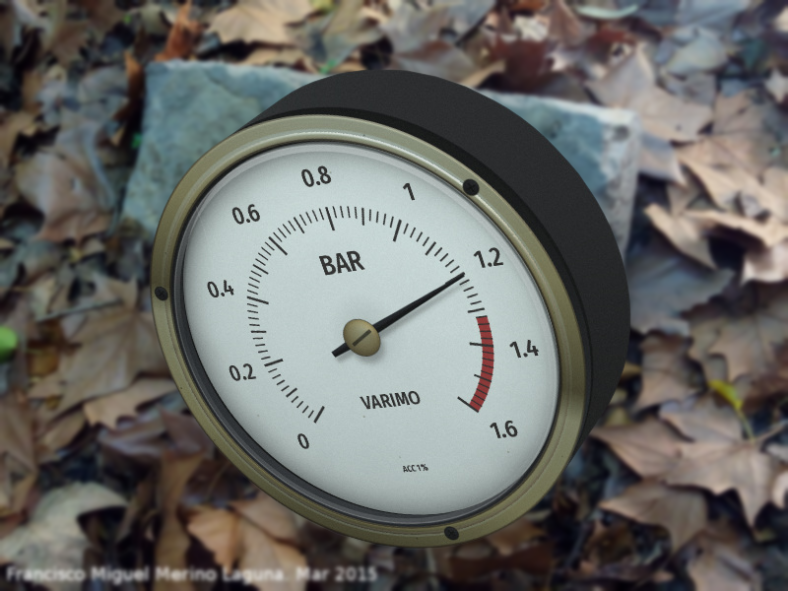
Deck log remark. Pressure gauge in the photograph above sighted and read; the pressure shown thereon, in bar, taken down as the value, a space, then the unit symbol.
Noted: 1.2 bar
